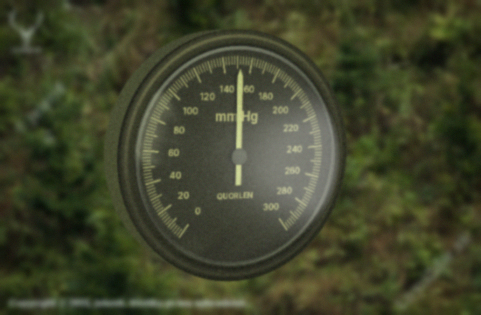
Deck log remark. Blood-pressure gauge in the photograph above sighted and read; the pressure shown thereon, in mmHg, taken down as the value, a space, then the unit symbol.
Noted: 150 mmHg
